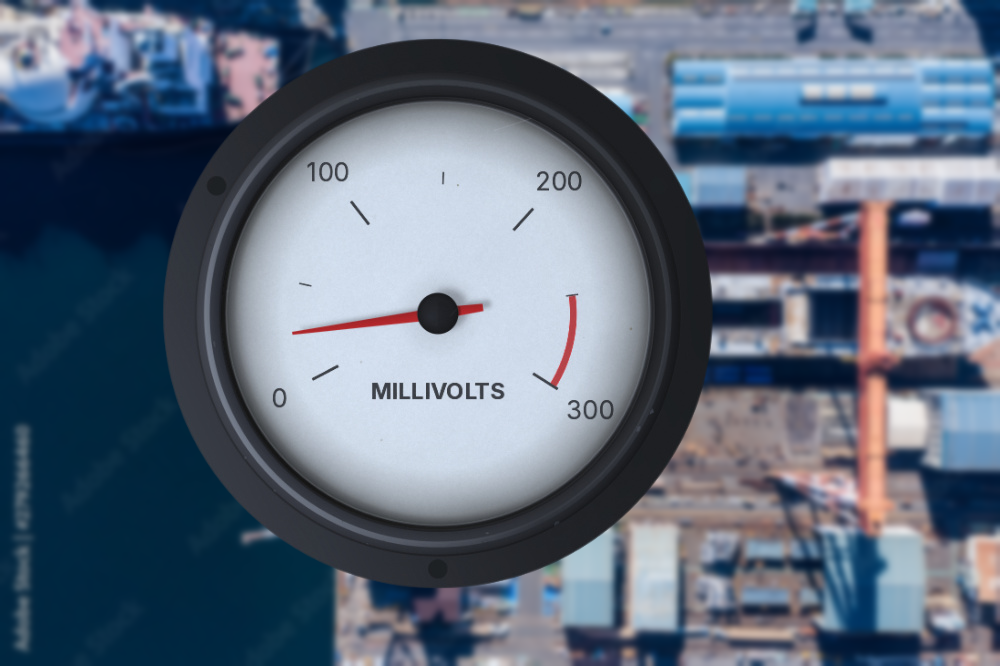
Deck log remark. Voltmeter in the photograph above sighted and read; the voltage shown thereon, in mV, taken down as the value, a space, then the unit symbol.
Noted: 25 mV
